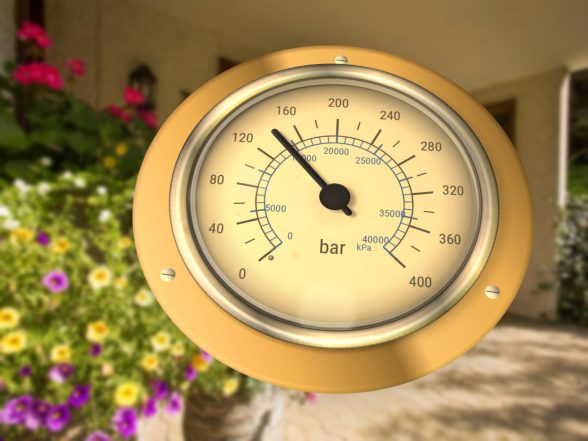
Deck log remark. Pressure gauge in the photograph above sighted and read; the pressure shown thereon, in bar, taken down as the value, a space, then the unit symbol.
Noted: 140 bar
